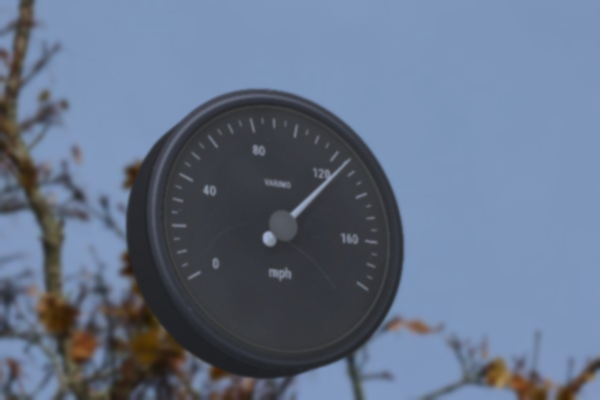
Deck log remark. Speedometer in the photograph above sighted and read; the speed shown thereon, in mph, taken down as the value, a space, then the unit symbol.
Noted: 125 mph
